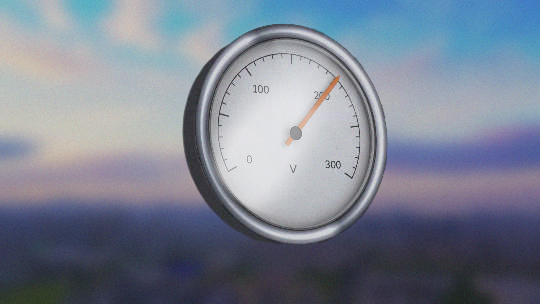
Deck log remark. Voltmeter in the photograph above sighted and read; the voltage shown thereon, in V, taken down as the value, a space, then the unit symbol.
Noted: 200 V
